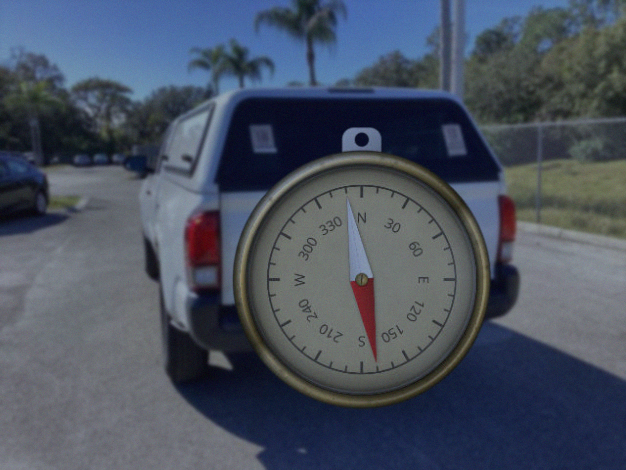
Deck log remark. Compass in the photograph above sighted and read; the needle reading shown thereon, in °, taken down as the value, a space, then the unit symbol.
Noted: 170 °
